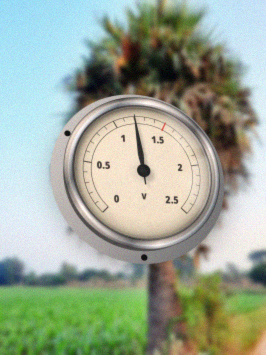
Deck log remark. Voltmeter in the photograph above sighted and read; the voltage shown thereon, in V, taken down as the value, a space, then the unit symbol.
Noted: 1.2 V
